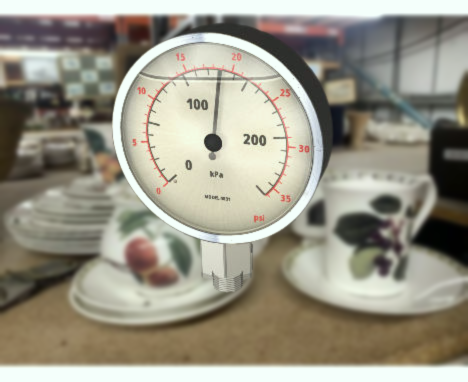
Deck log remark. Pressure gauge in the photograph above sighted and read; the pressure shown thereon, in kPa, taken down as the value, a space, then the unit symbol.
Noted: 130 kPa
